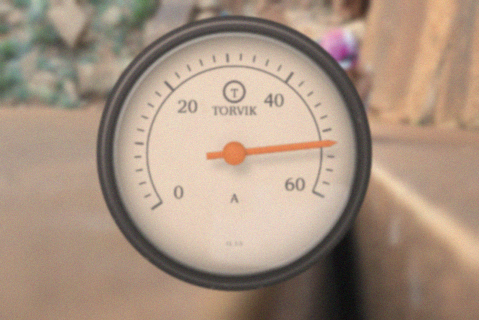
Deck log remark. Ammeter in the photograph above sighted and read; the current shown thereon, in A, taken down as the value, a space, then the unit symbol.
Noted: 52 A
